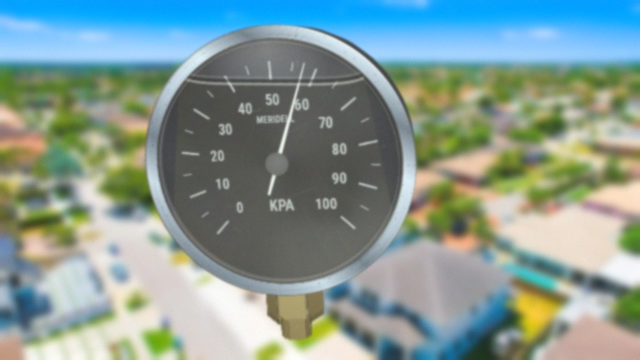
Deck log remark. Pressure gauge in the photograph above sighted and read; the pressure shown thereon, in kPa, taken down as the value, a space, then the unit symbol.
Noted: 57.5 kPa
